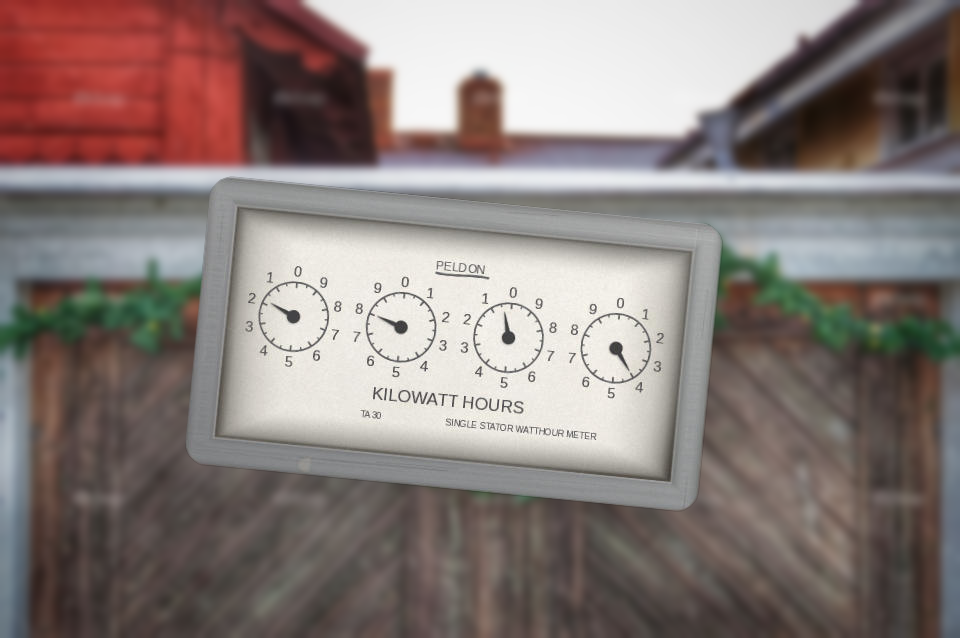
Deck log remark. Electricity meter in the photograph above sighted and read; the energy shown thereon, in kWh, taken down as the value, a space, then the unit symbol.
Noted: 1804 kWh
